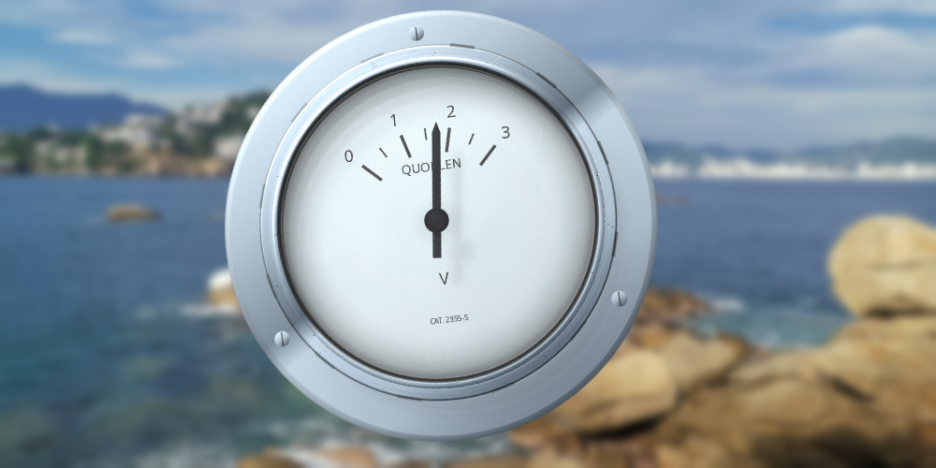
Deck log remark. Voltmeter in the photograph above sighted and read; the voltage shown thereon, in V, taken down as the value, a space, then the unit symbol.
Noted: 1.75 V
